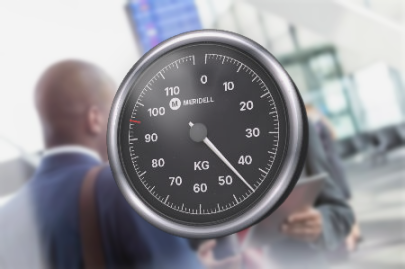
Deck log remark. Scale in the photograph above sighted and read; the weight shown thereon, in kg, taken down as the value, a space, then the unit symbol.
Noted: 45 kg
